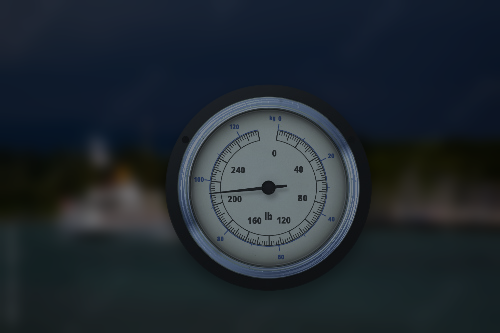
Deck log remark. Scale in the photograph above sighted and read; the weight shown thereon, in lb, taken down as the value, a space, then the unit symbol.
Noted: 210 lb
